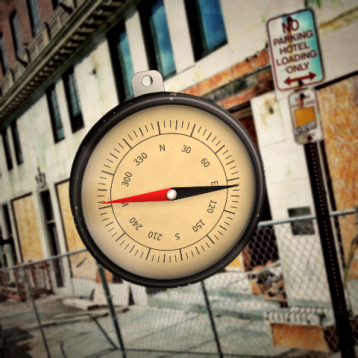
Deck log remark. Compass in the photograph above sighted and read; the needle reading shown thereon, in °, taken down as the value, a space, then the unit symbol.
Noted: 275 °
